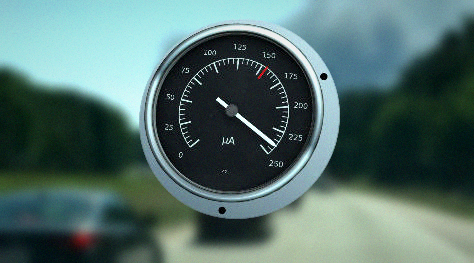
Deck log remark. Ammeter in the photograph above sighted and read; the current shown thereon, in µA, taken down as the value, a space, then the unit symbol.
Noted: 240 µA
